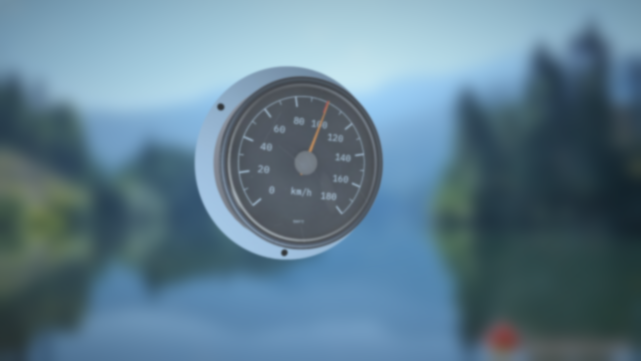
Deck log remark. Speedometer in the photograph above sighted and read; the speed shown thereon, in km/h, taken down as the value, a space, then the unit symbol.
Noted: 100 km/h
